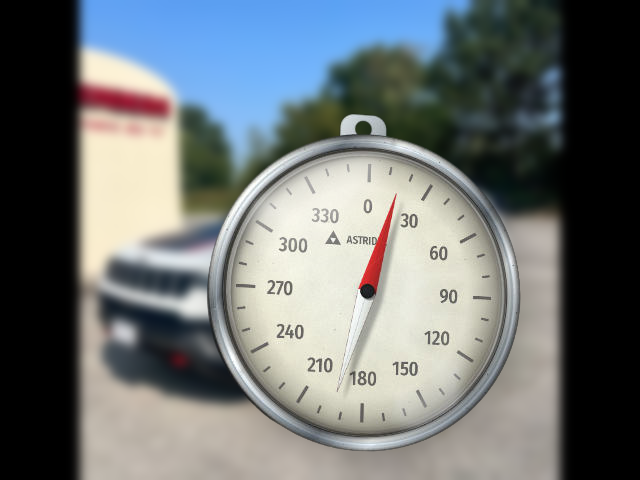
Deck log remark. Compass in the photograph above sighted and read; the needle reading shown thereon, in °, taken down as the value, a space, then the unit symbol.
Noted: 15 °
